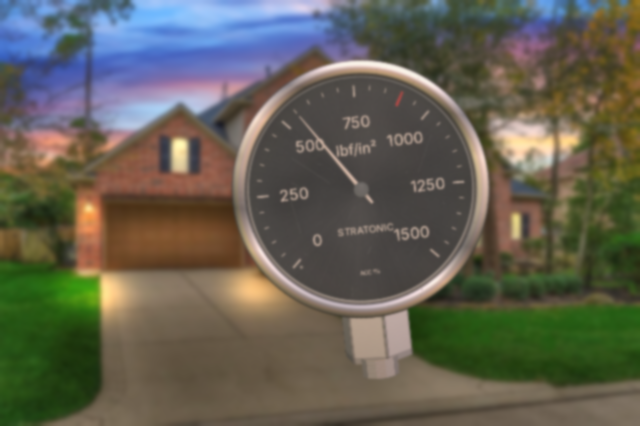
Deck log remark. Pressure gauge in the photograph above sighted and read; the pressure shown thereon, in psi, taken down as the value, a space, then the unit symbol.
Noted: 550 psi
